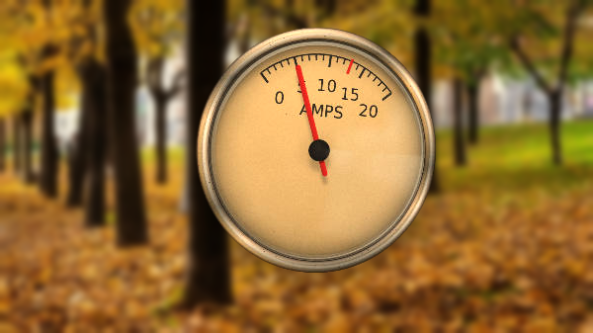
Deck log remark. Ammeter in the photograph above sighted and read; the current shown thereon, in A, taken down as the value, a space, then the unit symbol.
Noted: 5 A
